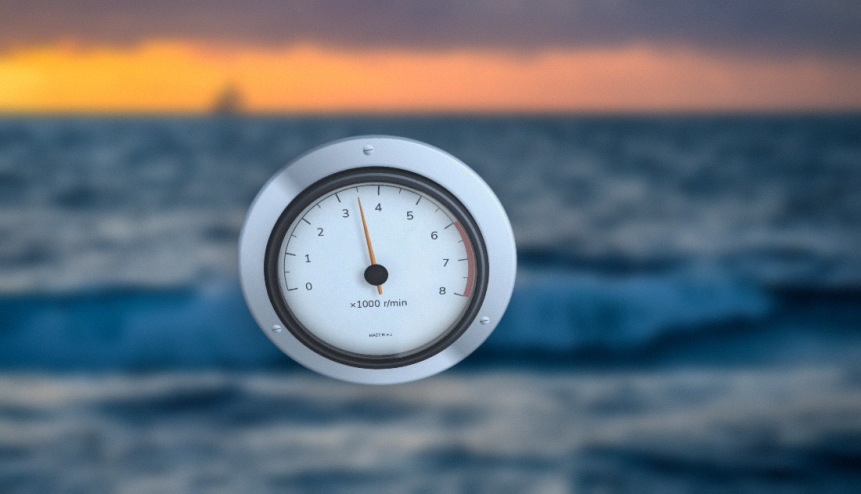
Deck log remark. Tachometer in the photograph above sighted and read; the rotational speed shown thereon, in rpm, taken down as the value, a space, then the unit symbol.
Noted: 3500 rpm
